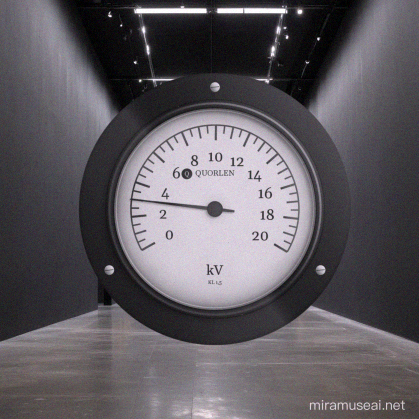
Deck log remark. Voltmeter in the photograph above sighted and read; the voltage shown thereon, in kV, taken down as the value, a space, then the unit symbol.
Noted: 3 kV
